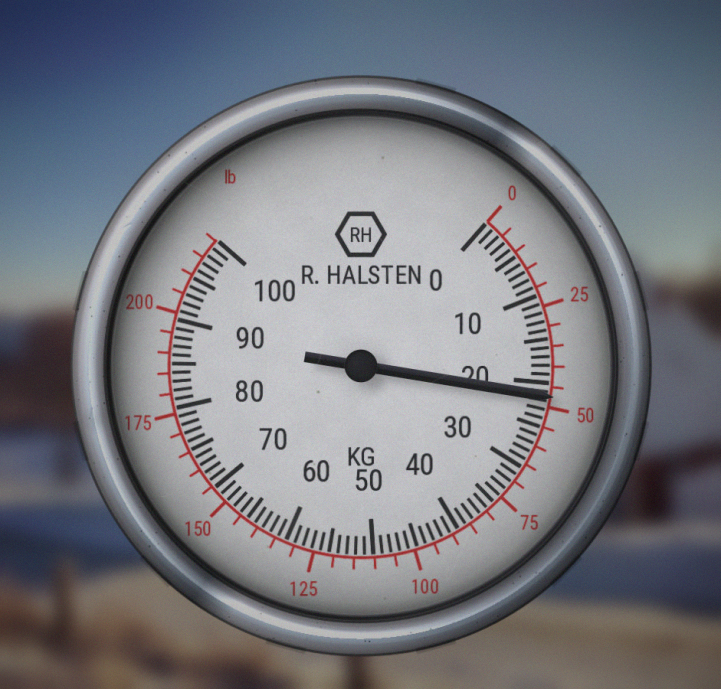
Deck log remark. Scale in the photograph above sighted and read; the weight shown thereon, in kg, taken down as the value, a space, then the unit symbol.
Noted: 21.5 kg
